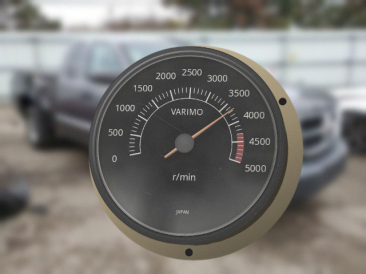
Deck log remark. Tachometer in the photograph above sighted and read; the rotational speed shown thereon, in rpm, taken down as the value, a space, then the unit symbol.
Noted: 3700 rpm
